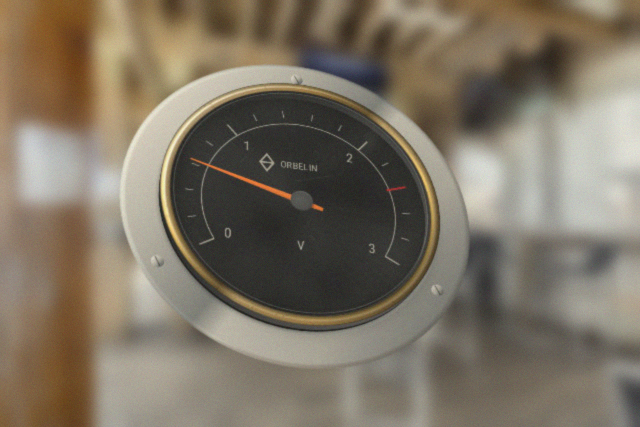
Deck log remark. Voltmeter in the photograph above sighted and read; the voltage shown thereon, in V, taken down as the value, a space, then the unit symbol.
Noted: 0.6 V
